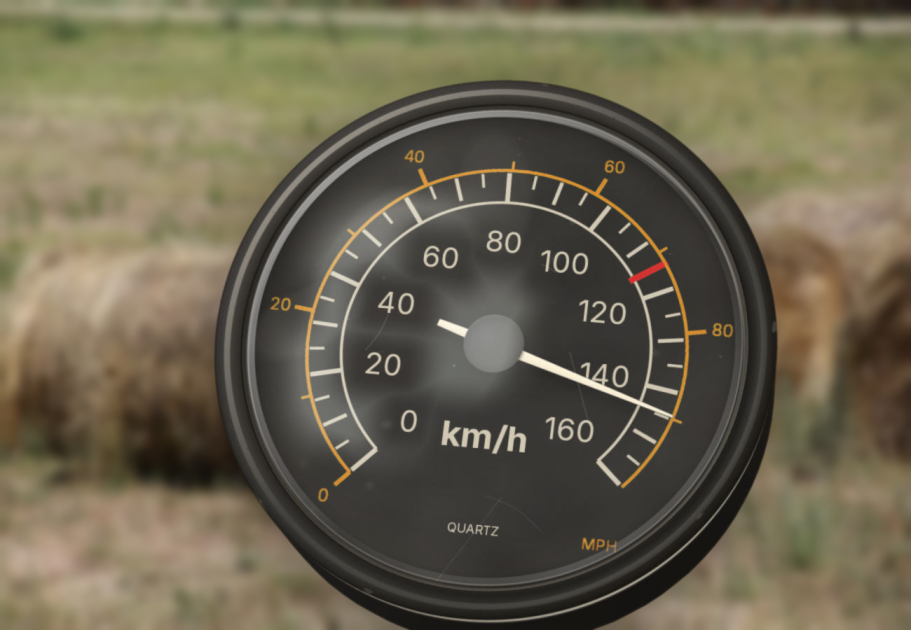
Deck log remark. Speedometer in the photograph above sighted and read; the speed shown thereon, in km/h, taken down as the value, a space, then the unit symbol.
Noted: 145 km/h
